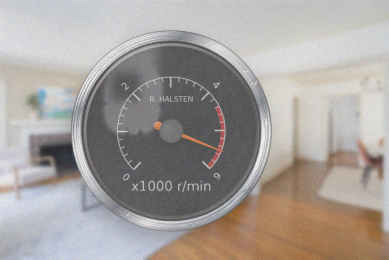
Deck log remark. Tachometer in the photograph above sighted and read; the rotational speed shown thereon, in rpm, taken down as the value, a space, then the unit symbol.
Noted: 5500 rpm
